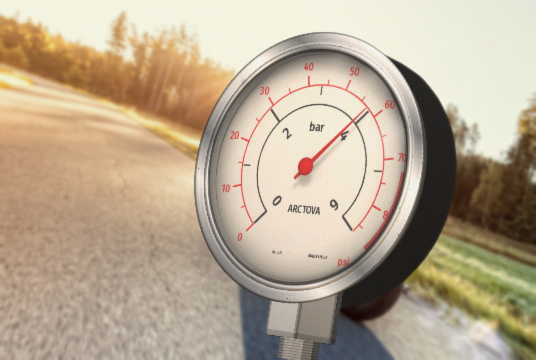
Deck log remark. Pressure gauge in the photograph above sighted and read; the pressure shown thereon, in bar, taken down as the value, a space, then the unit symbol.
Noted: 4 bar
